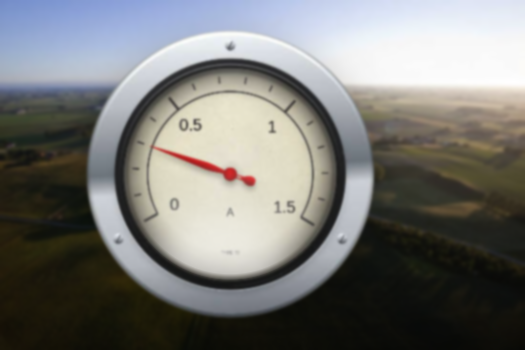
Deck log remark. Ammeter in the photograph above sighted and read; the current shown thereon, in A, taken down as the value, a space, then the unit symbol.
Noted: 0.3 A
